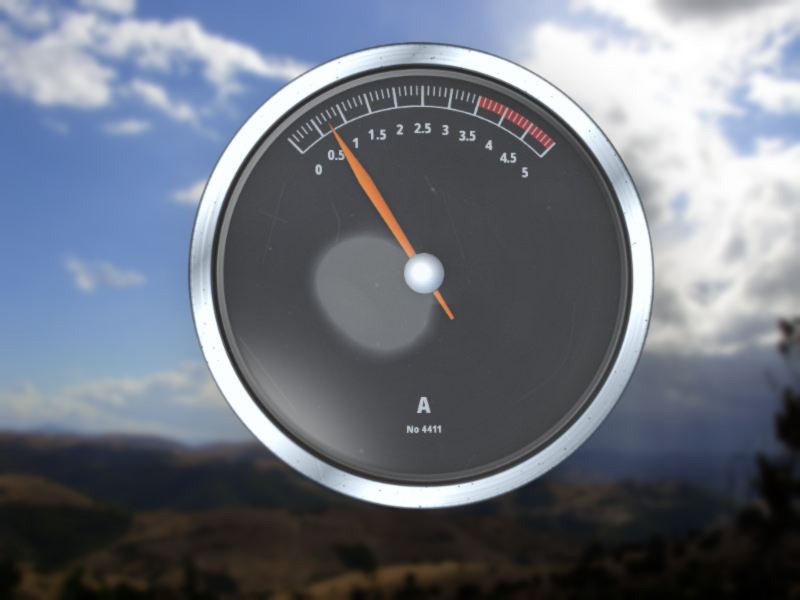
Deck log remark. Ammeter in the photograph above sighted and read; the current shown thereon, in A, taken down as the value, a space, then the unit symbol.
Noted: 0.7 A
